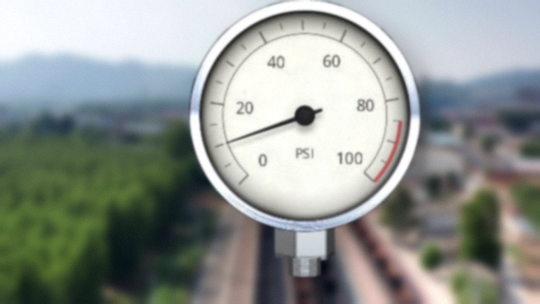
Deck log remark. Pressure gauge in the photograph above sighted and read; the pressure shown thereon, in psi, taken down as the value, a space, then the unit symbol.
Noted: 10 psi
